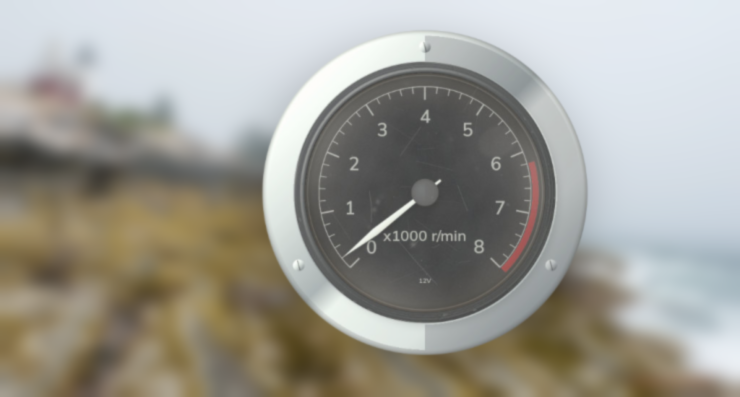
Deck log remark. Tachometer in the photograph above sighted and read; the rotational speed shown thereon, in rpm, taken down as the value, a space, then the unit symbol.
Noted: 200 rpm
